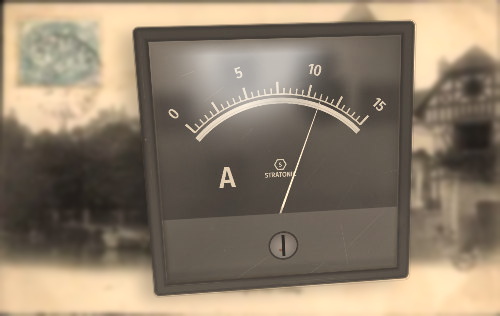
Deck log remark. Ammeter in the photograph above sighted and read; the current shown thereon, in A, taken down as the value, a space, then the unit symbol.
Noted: 11 A
